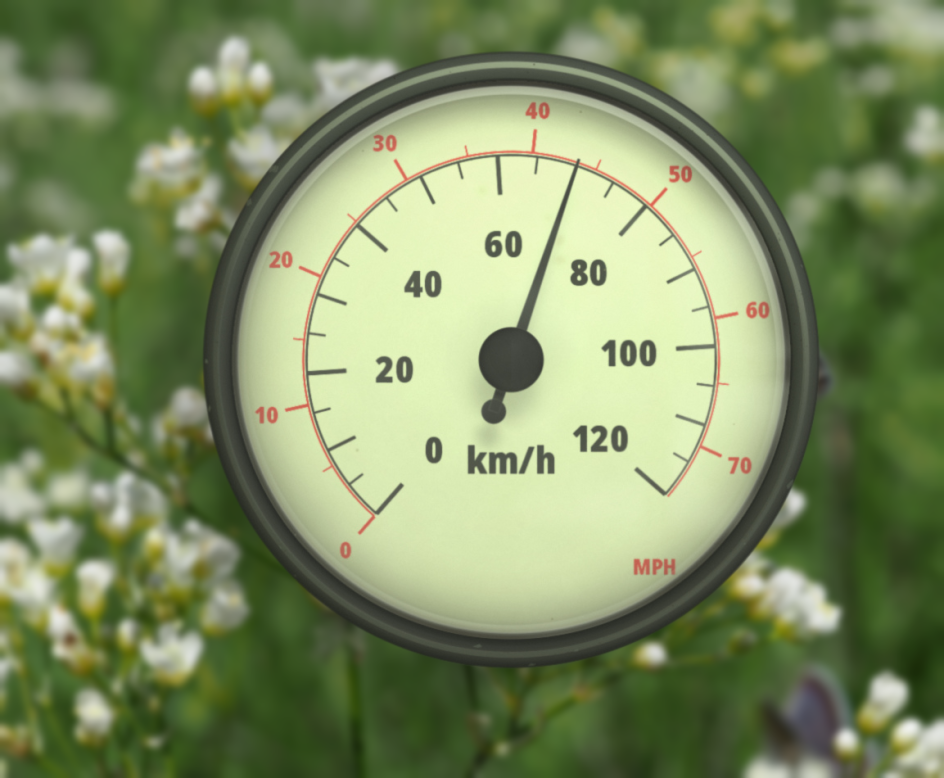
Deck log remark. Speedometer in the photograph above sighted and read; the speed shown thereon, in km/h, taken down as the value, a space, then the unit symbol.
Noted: 70 km/h
